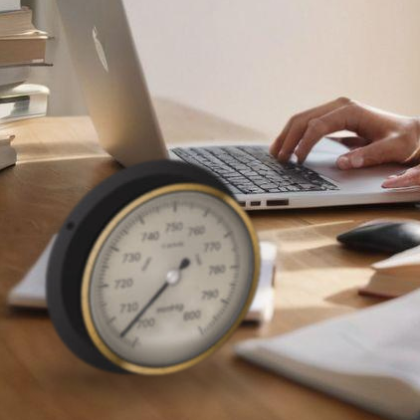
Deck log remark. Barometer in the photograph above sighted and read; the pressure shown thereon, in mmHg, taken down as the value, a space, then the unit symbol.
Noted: 705 mmHg
